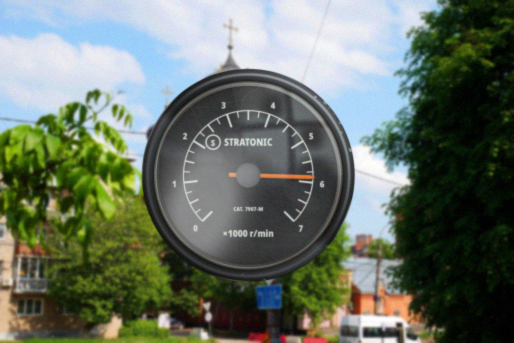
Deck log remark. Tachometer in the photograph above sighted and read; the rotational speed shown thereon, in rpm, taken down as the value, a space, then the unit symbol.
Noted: 5875 rpm
